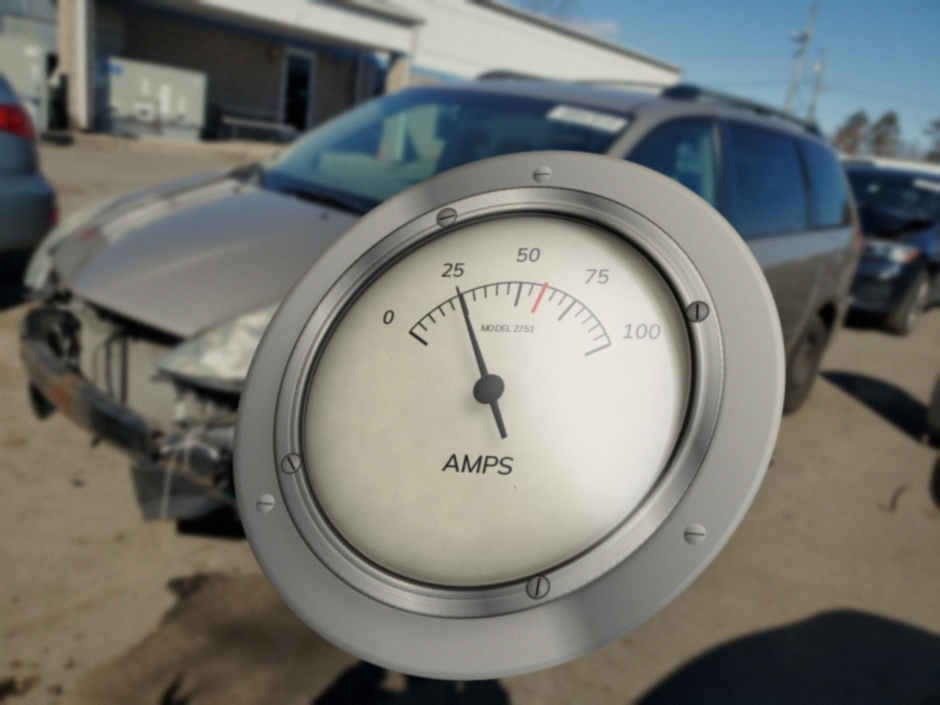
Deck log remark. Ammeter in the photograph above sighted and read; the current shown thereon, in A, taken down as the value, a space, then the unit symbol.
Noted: 25 A
